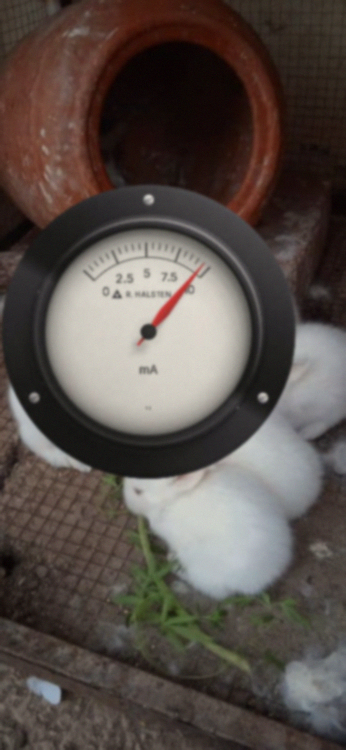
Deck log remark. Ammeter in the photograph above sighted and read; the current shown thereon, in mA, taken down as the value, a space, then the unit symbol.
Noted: 9.5 mA
